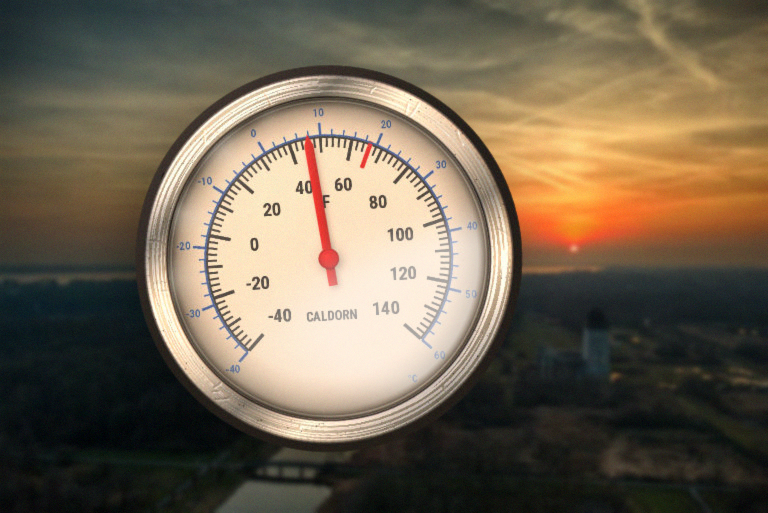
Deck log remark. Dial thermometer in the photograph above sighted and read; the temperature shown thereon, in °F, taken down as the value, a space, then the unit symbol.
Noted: 46 °F
